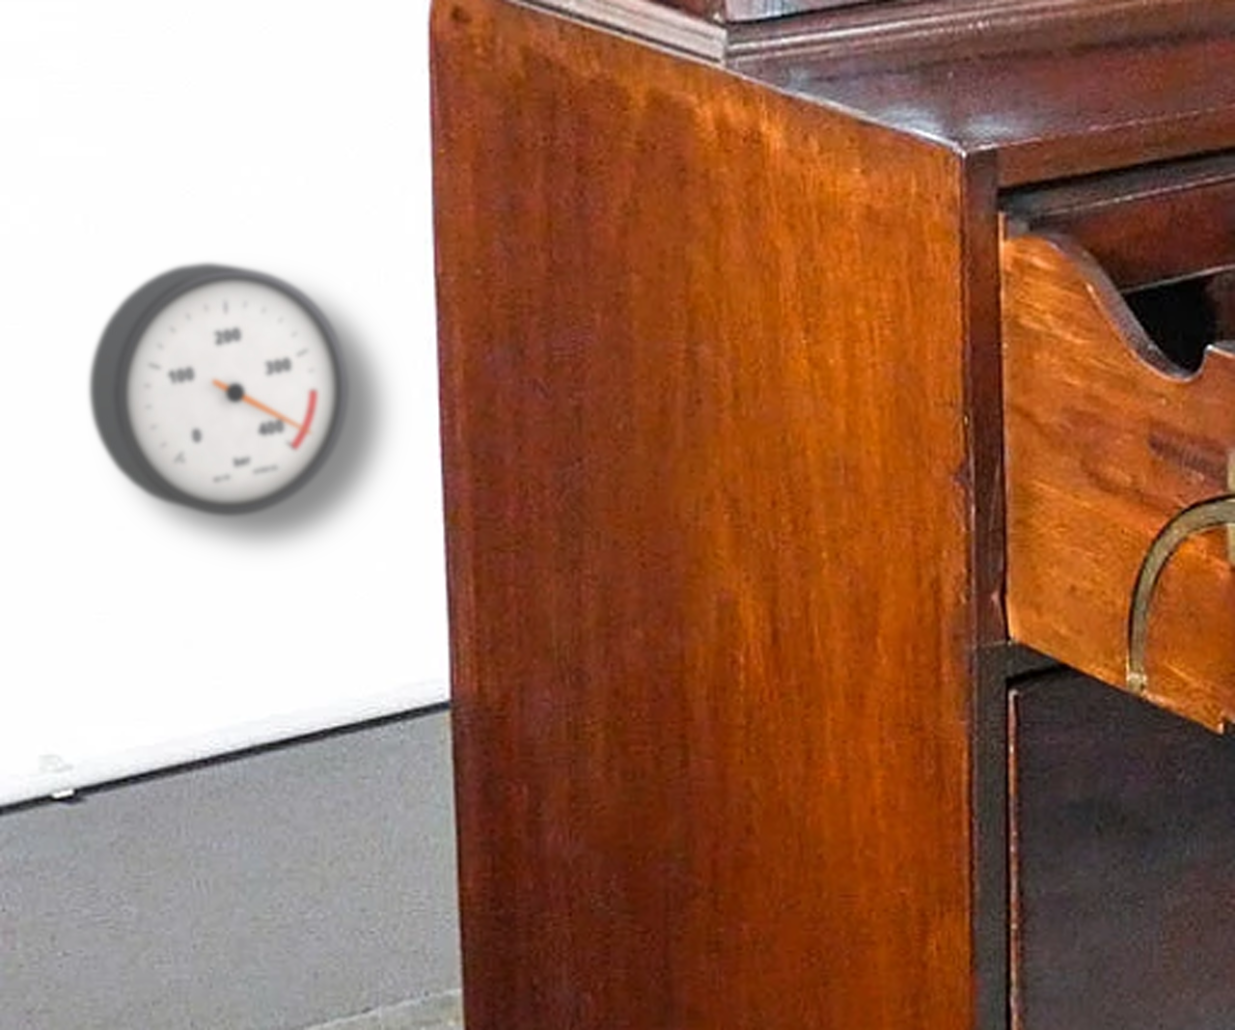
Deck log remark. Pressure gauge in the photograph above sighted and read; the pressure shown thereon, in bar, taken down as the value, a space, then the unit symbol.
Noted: 380 bar
